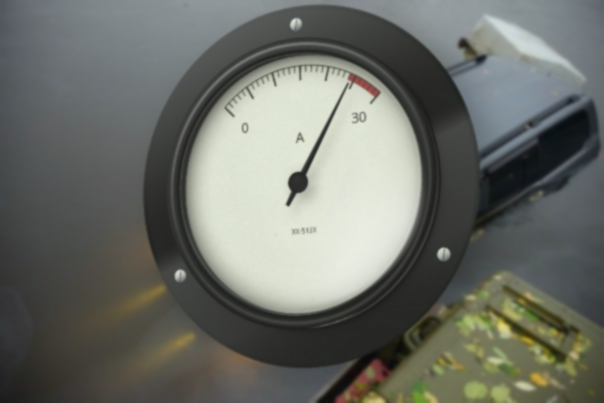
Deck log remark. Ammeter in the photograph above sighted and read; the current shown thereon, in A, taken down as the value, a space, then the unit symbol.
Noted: 25 A
